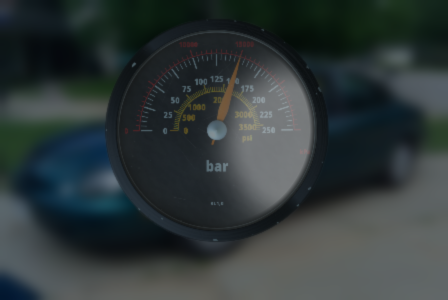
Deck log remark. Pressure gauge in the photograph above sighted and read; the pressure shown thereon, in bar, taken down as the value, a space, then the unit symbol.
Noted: 150 bar
